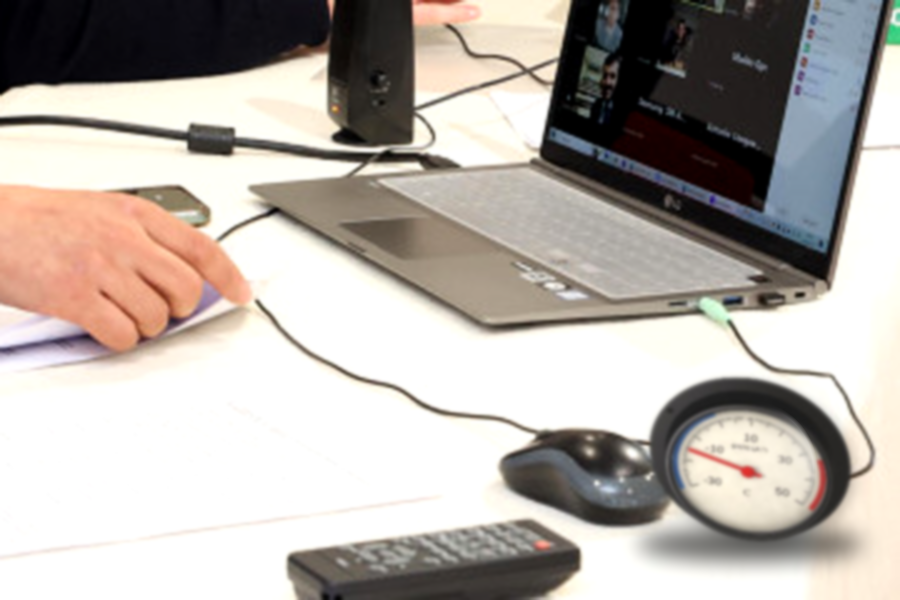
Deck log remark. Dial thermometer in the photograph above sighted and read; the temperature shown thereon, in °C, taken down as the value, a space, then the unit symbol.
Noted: -15 °C
